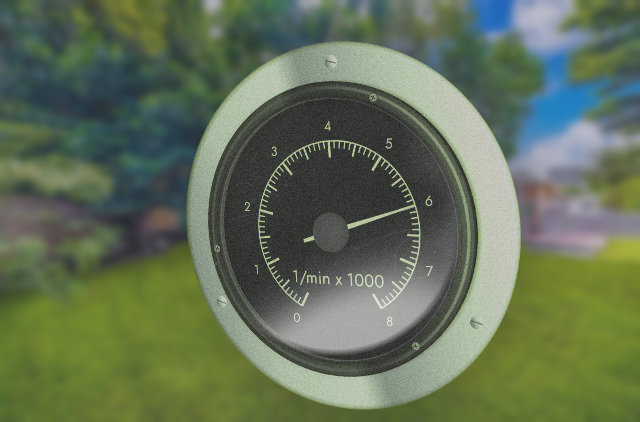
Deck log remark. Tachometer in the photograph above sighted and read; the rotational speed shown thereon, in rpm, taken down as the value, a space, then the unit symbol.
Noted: 6000 rpm
